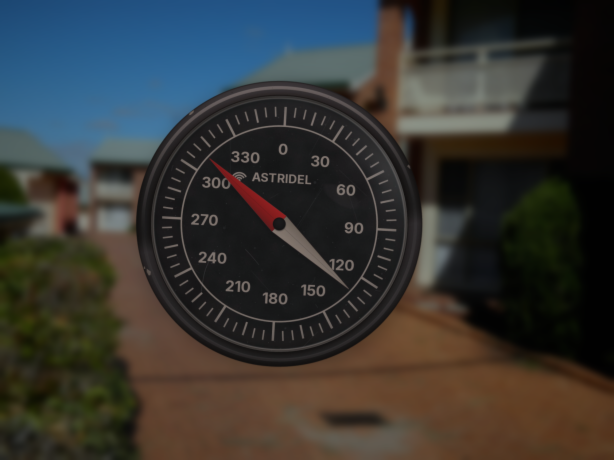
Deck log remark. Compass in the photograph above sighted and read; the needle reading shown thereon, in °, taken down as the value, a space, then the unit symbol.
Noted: 310 °
